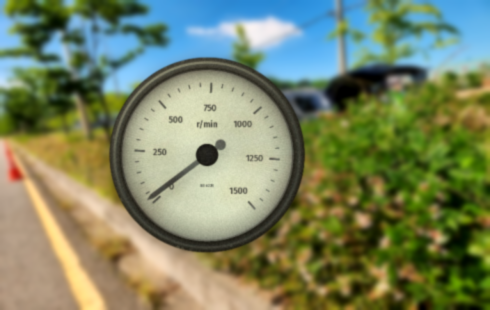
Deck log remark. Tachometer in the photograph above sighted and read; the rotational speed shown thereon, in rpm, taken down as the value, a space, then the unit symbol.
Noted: 25 rpm
